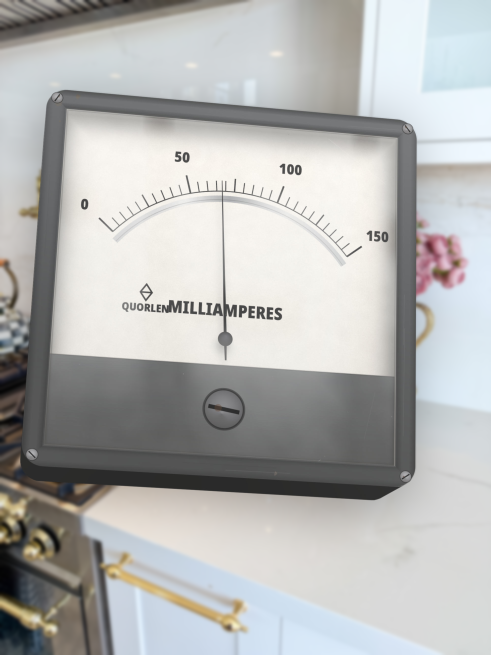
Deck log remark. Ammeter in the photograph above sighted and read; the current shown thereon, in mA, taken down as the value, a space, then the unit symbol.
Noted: 67.5 mA
